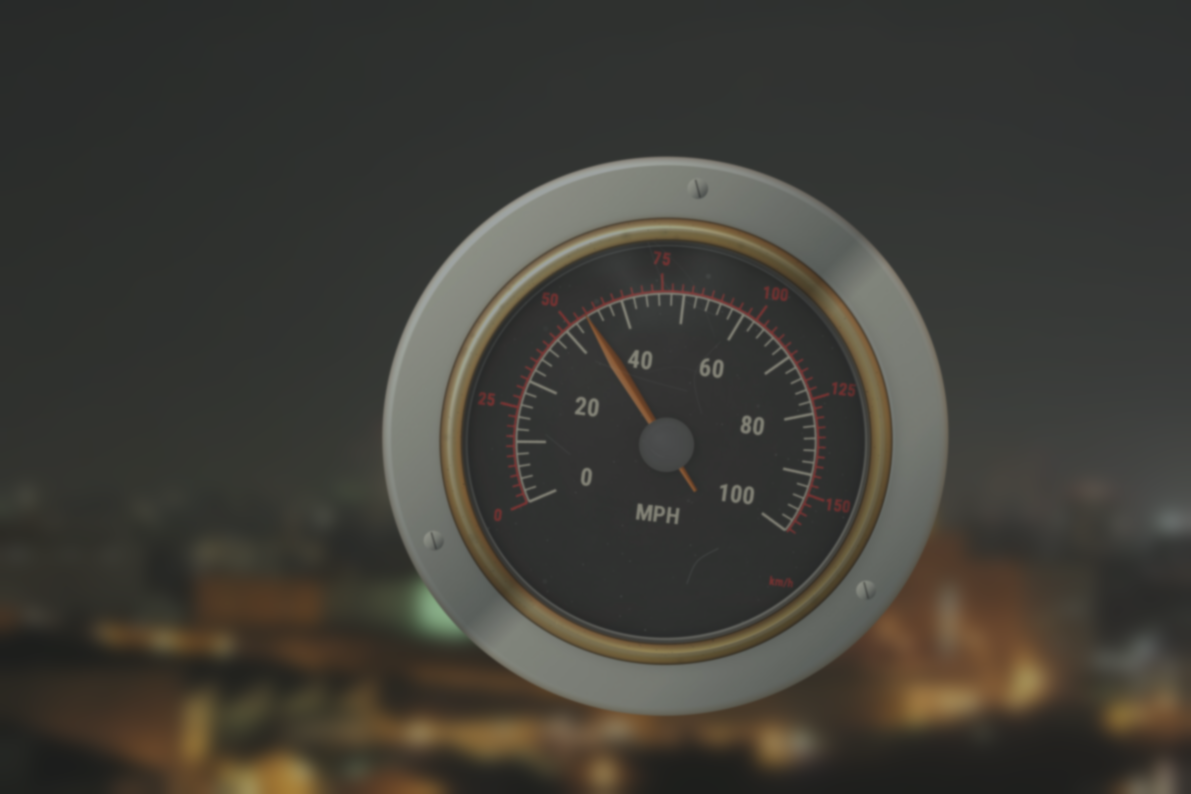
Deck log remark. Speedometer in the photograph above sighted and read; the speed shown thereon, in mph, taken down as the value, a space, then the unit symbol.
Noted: 34 mph
